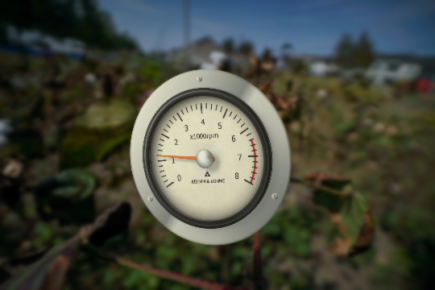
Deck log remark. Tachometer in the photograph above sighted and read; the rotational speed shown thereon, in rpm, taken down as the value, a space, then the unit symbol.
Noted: 1200 rpm
